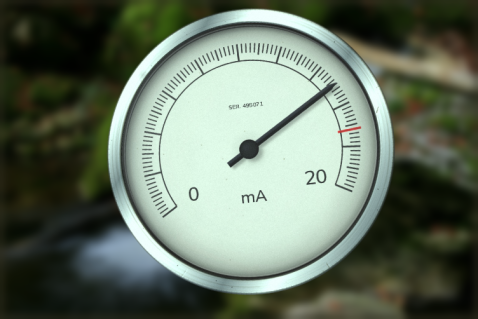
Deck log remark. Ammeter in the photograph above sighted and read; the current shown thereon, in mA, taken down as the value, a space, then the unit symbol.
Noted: 15 mA
